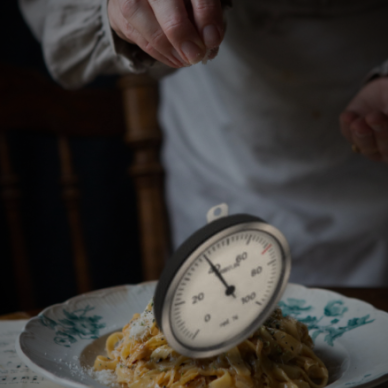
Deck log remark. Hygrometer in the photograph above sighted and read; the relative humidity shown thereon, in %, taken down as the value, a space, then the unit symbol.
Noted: 40 %
